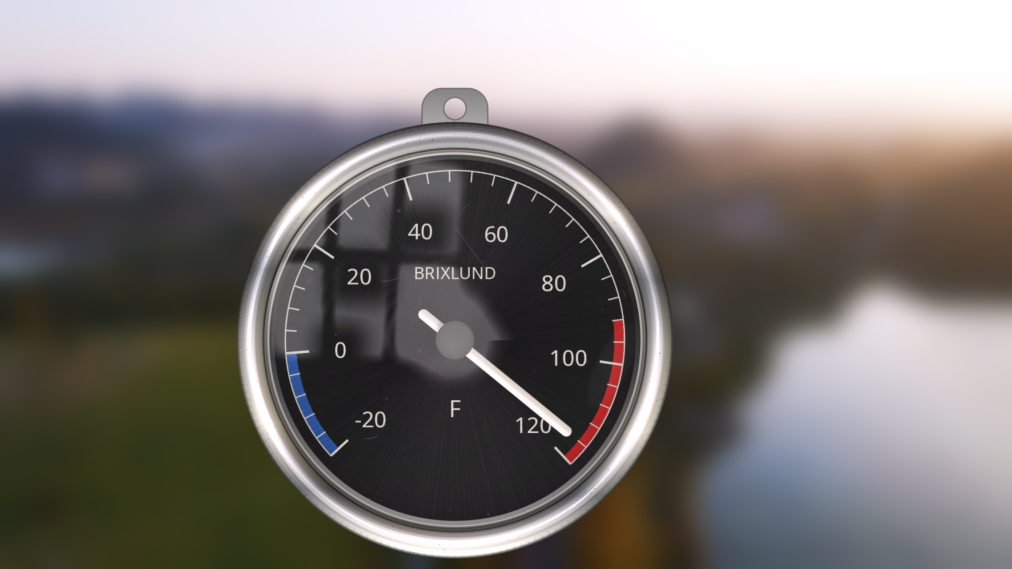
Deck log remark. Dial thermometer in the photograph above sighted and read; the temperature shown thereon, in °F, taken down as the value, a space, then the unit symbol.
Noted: 116 °F
